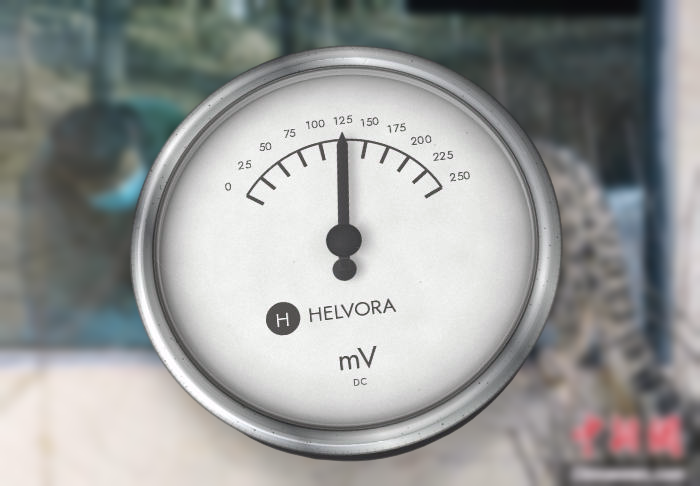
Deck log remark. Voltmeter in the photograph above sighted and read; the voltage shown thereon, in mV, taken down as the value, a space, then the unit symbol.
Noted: 125 mV
